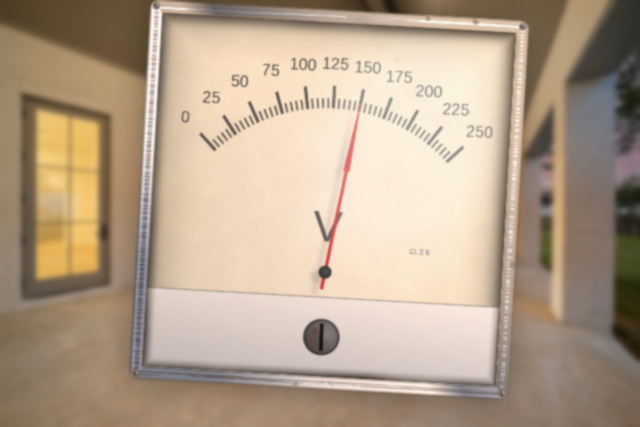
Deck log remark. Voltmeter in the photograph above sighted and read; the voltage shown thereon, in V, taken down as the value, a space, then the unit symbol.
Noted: 150 V
